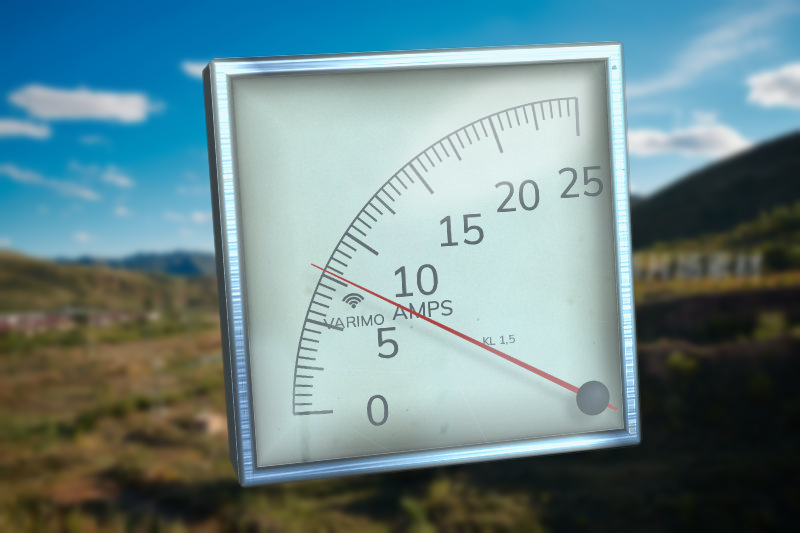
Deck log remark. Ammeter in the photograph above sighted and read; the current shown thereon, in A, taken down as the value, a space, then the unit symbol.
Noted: 7.75 A
